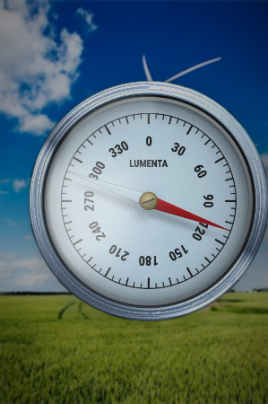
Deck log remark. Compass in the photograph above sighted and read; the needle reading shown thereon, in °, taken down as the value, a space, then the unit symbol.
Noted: 110 °
